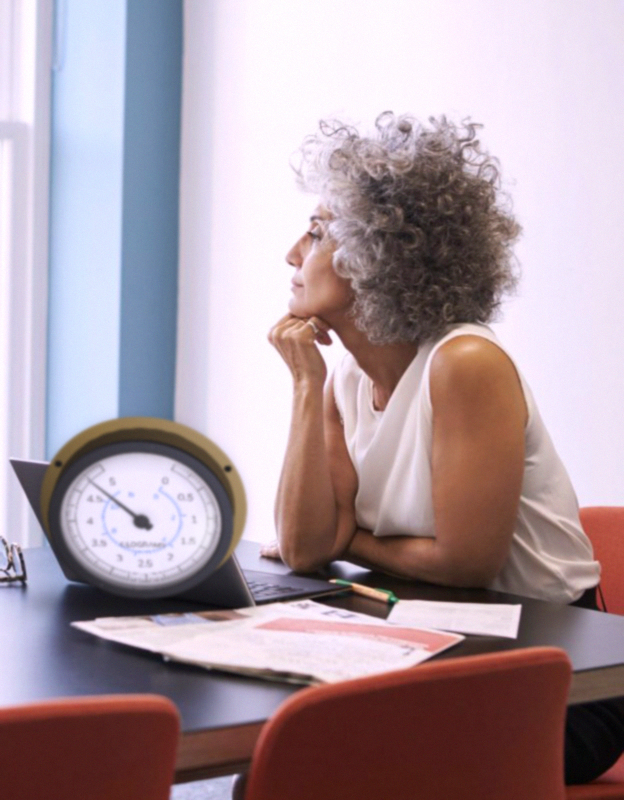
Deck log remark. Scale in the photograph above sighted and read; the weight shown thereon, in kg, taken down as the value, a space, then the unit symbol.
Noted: 4.75 kg
